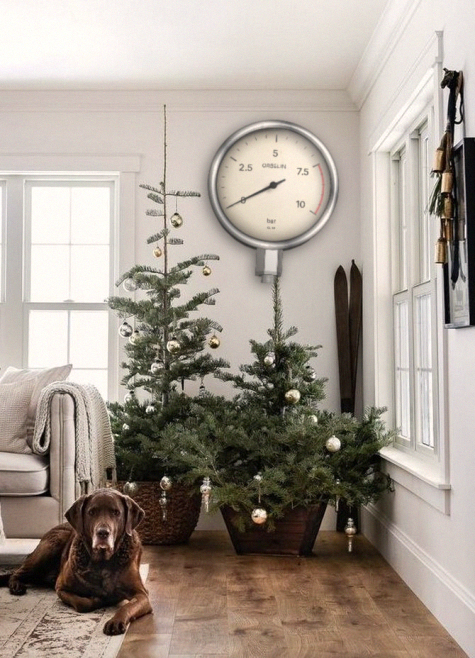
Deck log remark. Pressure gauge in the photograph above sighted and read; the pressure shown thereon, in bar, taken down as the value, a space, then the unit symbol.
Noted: 0 bar
